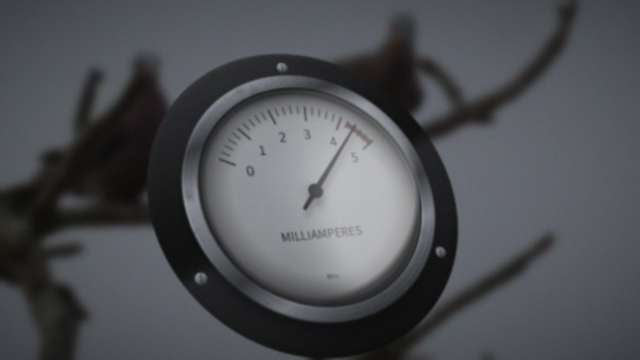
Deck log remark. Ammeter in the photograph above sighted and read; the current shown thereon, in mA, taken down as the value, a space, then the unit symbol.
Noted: 4.4 mA
